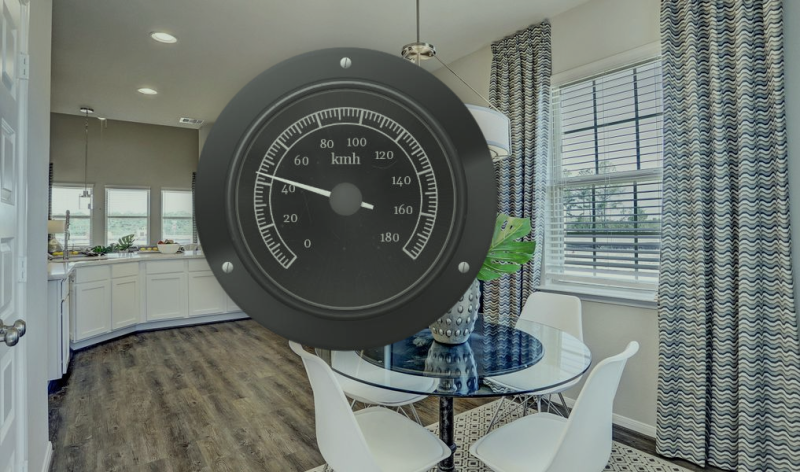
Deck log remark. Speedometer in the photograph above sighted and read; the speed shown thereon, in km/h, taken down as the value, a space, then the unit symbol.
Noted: 44 km/h
